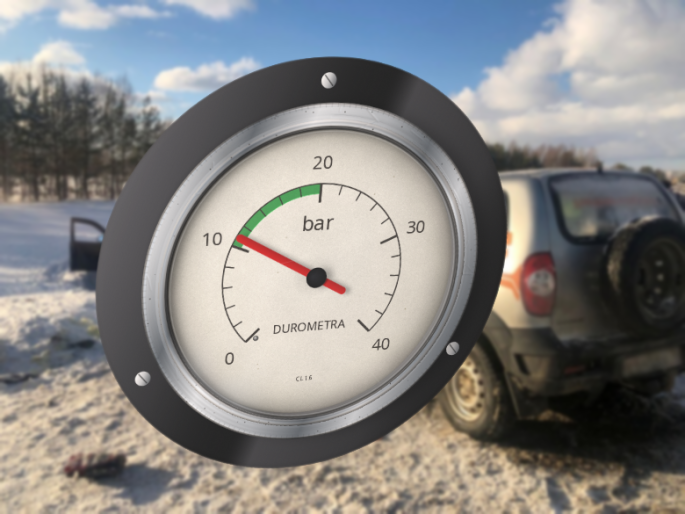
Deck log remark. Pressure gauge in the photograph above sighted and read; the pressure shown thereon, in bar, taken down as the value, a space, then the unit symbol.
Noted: 11 bar
